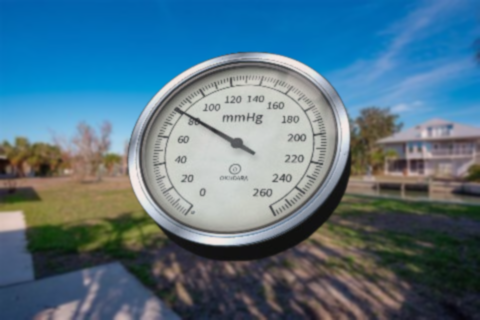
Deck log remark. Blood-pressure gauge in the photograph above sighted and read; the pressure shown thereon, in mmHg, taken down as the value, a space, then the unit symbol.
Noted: 80 mmHg
